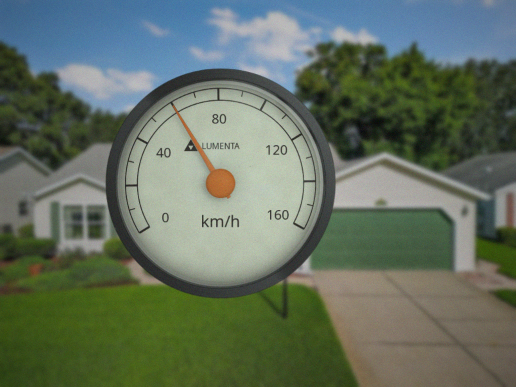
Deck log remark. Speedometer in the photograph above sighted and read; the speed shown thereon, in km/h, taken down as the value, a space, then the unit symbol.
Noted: 60 km/h
